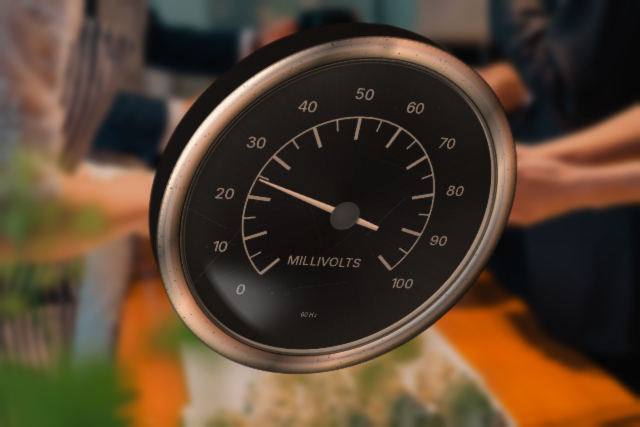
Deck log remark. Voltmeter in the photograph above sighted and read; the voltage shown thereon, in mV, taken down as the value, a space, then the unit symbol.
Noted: 25 mV
